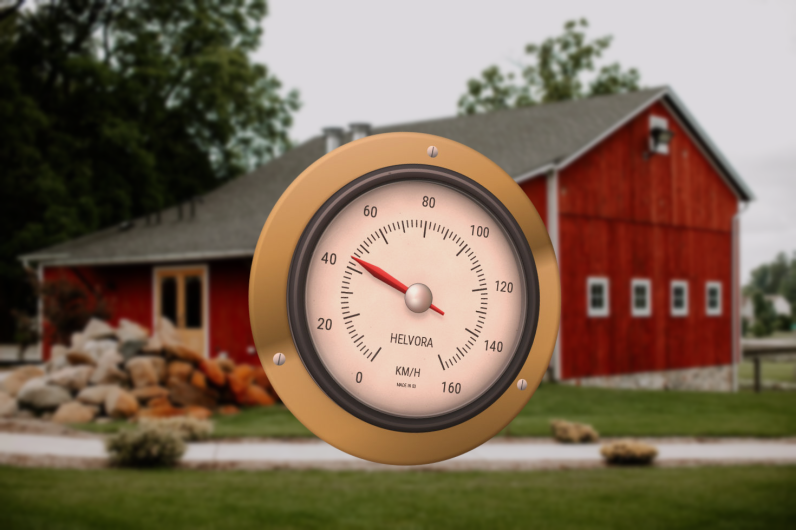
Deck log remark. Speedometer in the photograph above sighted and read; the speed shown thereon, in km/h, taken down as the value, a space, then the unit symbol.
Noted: 44 km/h
